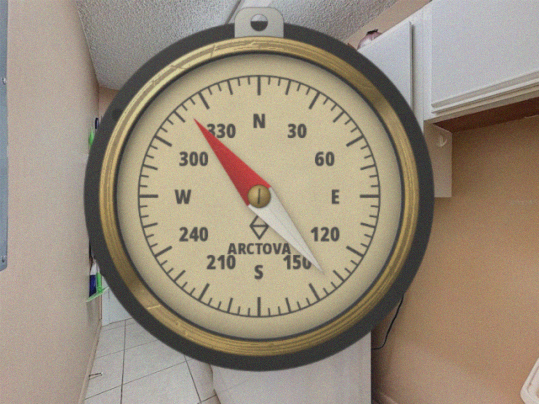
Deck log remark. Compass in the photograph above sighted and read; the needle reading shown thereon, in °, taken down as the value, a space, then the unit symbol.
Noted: 320 °
